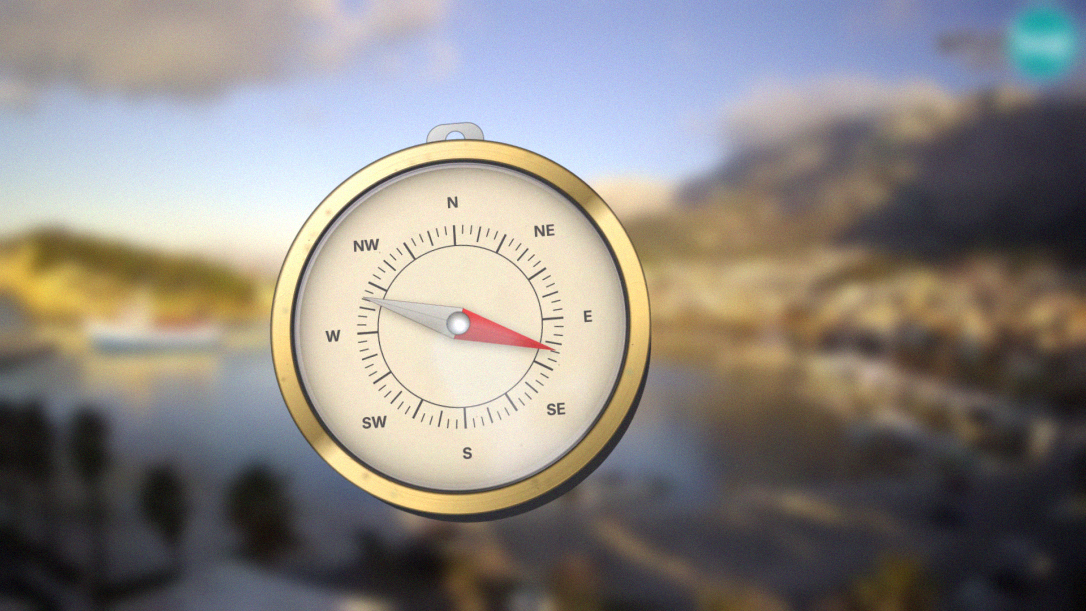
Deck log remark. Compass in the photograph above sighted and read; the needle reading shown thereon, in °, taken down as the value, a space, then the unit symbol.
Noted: 110 °
